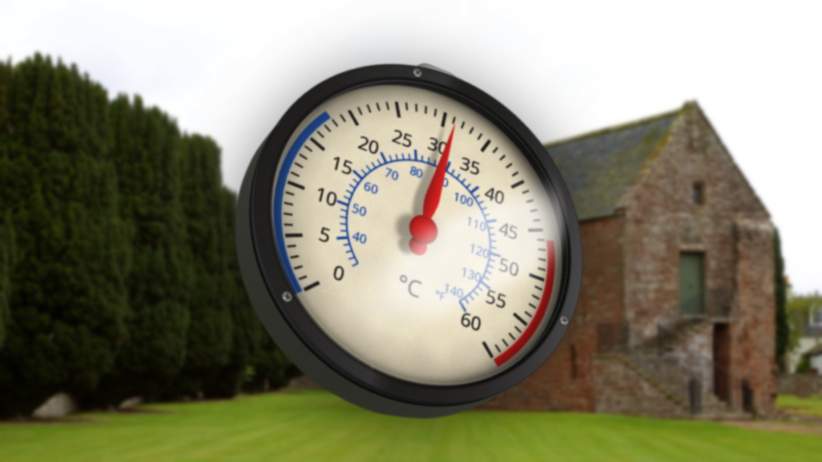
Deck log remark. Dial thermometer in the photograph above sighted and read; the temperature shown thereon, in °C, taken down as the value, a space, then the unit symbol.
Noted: 31 °C
